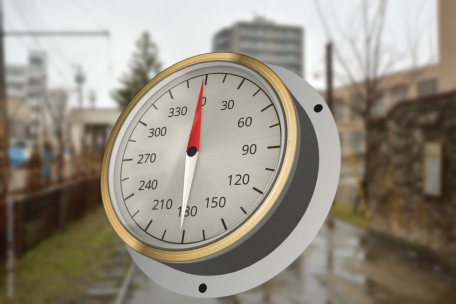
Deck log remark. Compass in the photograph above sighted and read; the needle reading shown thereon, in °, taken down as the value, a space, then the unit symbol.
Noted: 0 °
